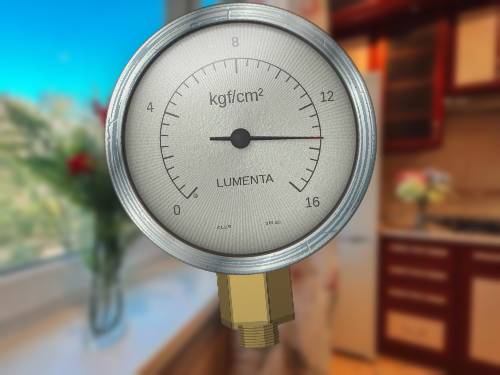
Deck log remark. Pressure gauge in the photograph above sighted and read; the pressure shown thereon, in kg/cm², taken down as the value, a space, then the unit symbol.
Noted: 13.5 kg/cm²
